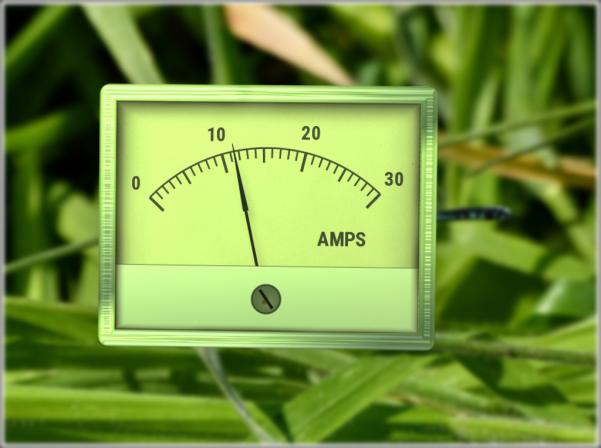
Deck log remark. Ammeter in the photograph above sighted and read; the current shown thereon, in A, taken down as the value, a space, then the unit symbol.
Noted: 11.5 A
